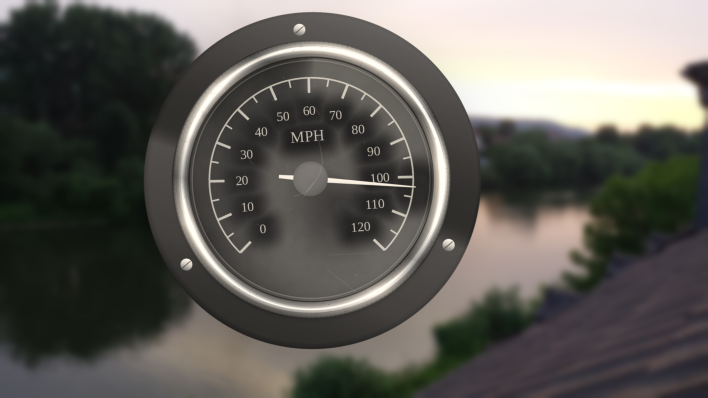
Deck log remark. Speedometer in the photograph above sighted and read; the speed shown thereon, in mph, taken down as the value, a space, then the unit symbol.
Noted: 102.5 mph
